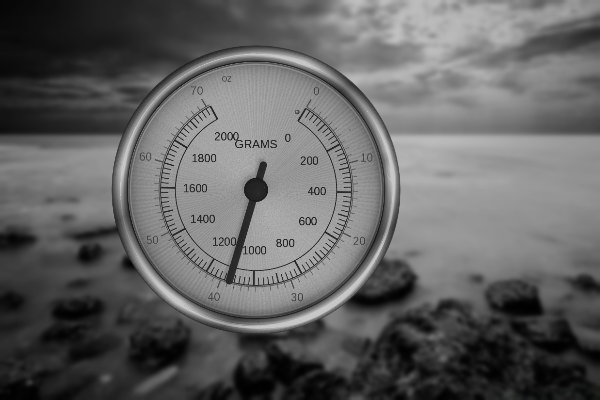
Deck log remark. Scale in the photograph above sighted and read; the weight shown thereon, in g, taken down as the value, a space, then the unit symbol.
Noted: 1100 g
